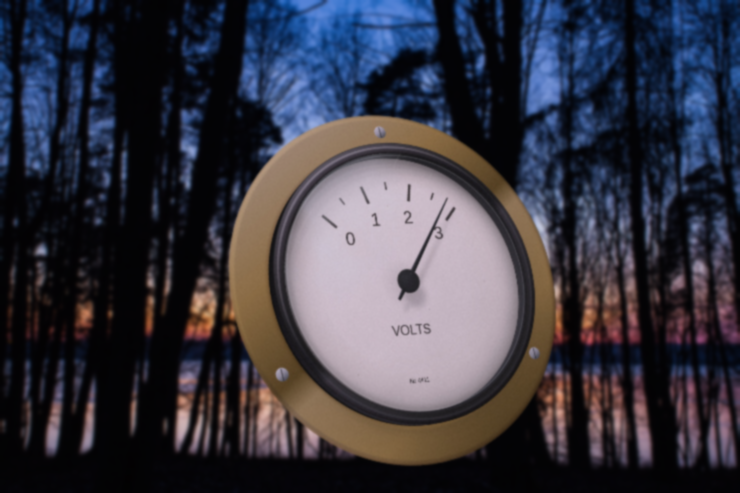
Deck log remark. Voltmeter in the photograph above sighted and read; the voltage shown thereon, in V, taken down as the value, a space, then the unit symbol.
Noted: 2.75 V
